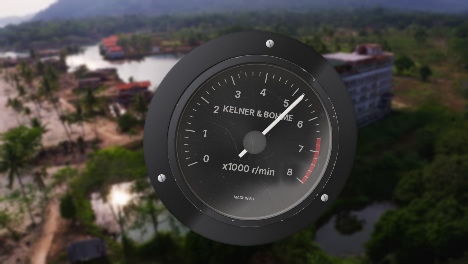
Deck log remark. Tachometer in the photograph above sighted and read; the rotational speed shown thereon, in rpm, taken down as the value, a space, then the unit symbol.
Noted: 5200 rpm
